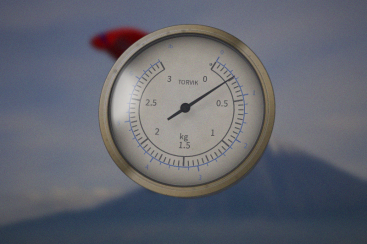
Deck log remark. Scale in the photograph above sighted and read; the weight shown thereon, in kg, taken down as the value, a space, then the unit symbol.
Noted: 0.25 kg
